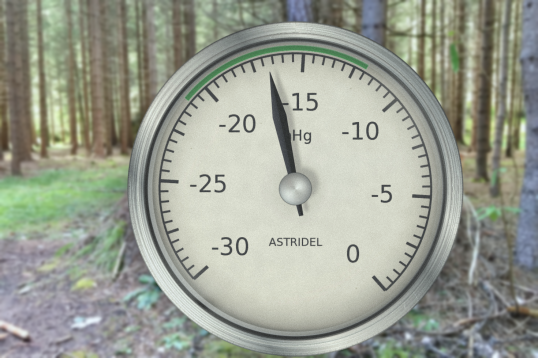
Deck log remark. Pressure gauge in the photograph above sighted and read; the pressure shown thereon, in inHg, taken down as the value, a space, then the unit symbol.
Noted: -16.75 inHg
